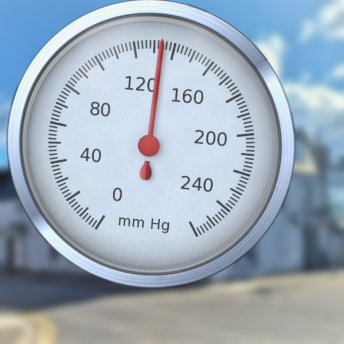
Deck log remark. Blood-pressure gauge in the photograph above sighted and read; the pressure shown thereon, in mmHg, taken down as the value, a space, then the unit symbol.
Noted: 134 mmHg
